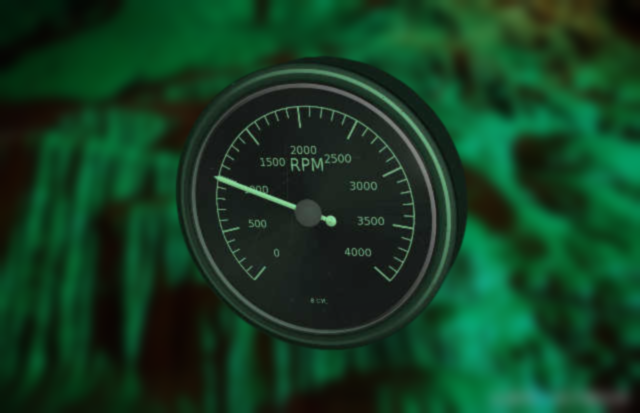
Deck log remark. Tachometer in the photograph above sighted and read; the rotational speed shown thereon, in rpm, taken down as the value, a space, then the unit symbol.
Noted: 1000 rpm
